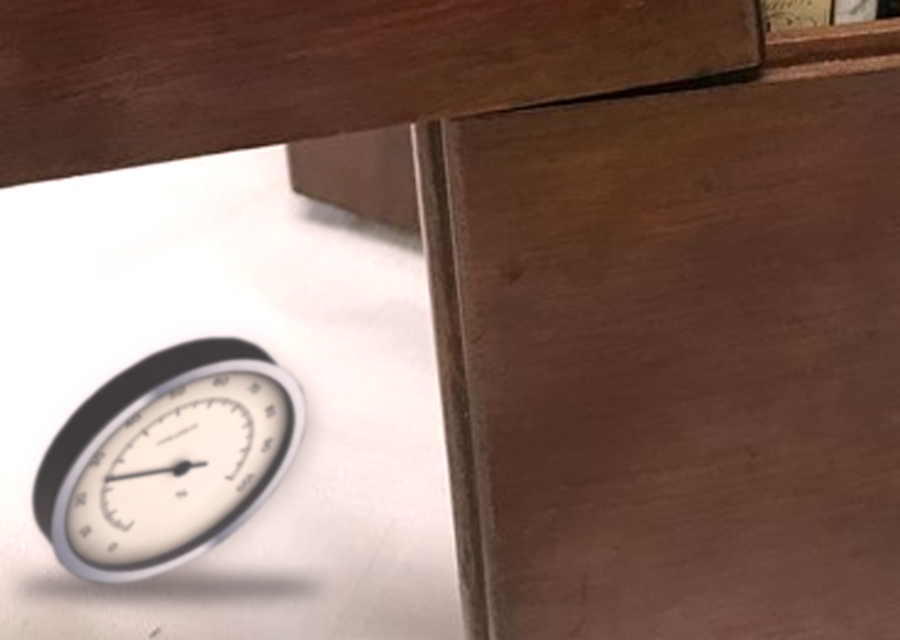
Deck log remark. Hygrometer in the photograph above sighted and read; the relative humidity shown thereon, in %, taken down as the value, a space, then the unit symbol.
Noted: 25 %
